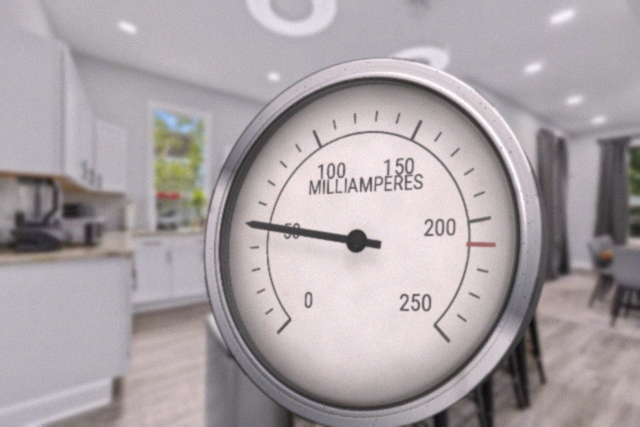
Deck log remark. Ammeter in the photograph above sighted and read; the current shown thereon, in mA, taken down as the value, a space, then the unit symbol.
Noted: 50 mA
